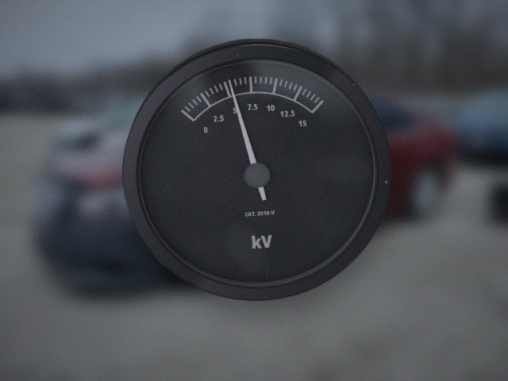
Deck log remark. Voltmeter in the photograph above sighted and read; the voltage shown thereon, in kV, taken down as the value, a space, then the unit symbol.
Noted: 5.5 kV
